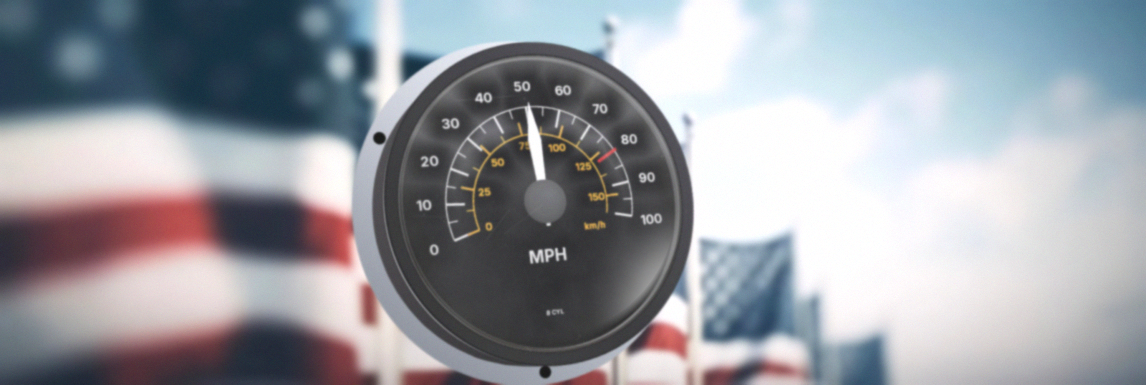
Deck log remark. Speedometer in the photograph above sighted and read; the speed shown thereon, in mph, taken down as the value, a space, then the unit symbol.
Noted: 50 mph
